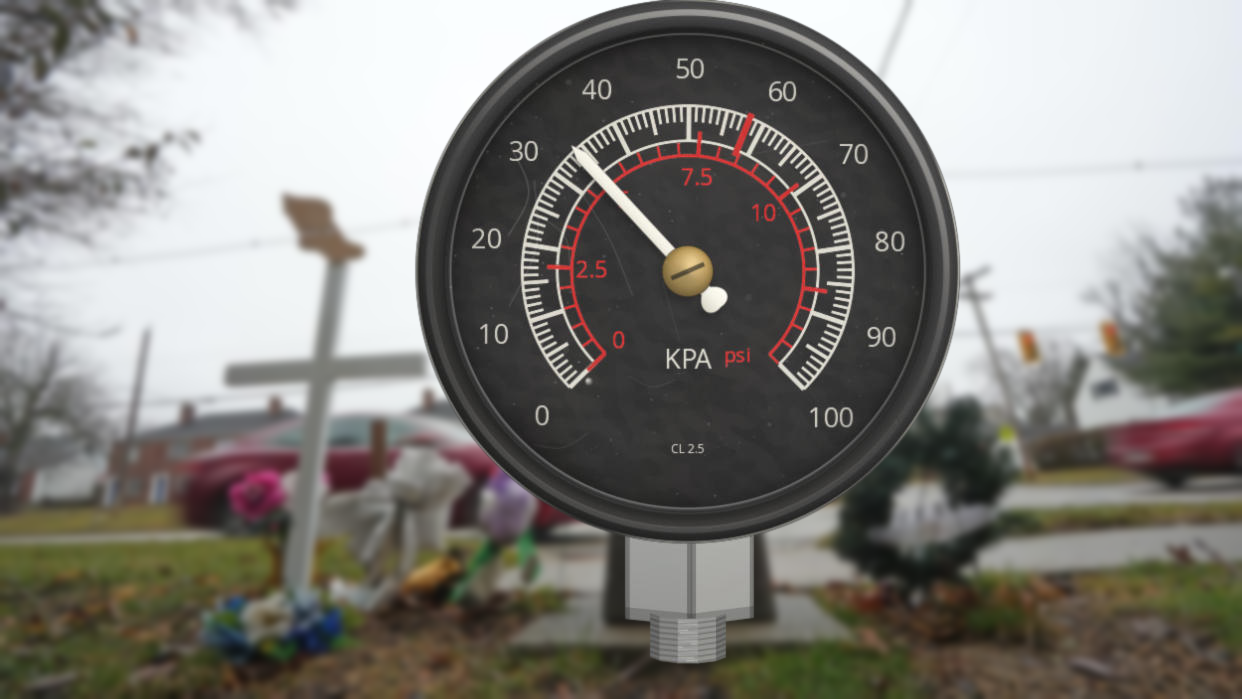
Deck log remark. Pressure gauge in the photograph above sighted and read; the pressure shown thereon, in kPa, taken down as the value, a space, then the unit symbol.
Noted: 34 kPa
